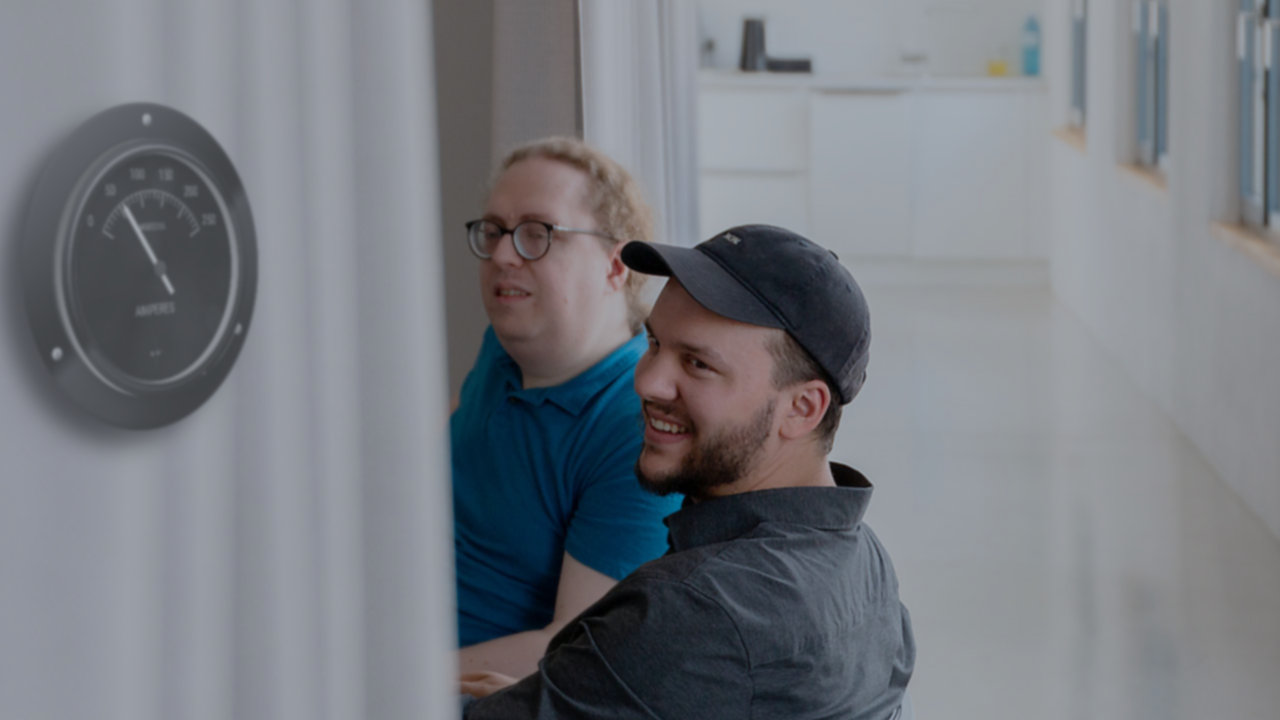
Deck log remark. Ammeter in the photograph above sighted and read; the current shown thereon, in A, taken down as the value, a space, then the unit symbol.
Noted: 50 A
